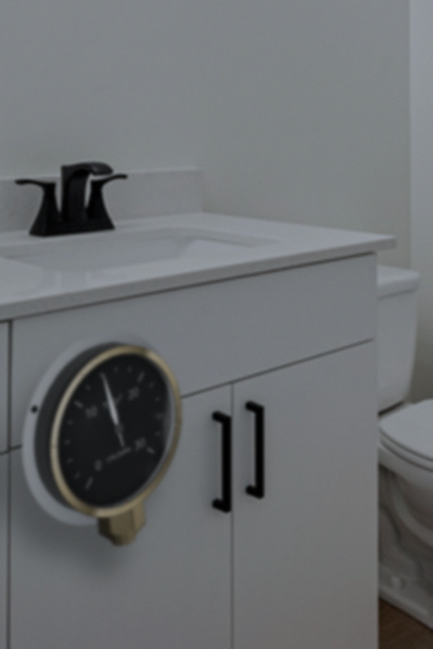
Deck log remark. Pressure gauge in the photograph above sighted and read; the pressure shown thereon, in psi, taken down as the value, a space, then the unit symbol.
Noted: 14 psi
